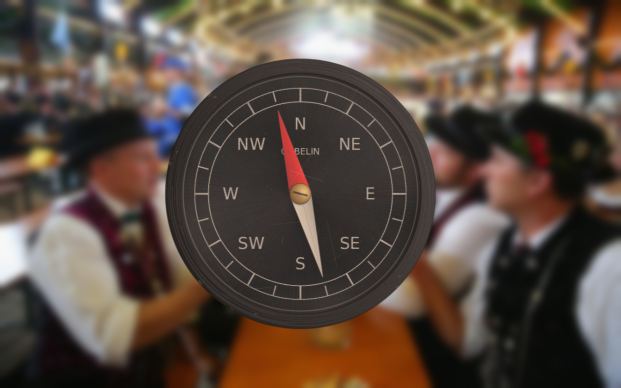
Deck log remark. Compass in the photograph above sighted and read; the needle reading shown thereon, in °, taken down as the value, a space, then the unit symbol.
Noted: 345 °
